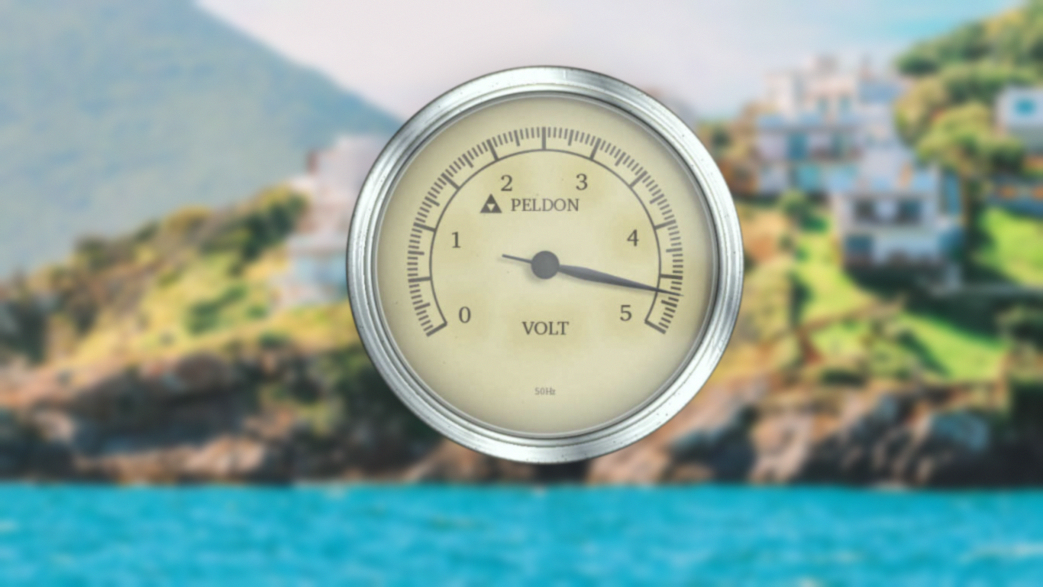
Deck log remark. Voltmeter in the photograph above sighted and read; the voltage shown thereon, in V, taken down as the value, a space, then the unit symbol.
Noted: 4.65 V
